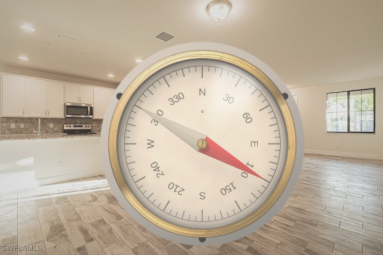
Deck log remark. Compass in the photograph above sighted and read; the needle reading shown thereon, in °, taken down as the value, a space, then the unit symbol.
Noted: 120 °
